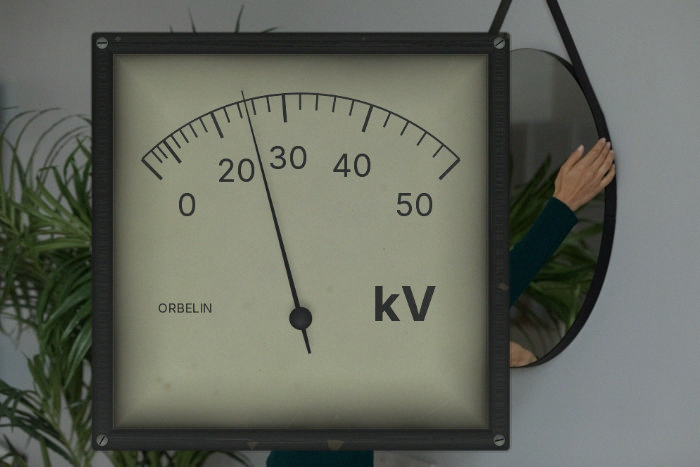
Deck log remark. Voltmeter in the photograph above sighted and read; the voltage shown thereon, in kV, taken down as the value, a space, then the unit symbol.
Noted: 25 kV
